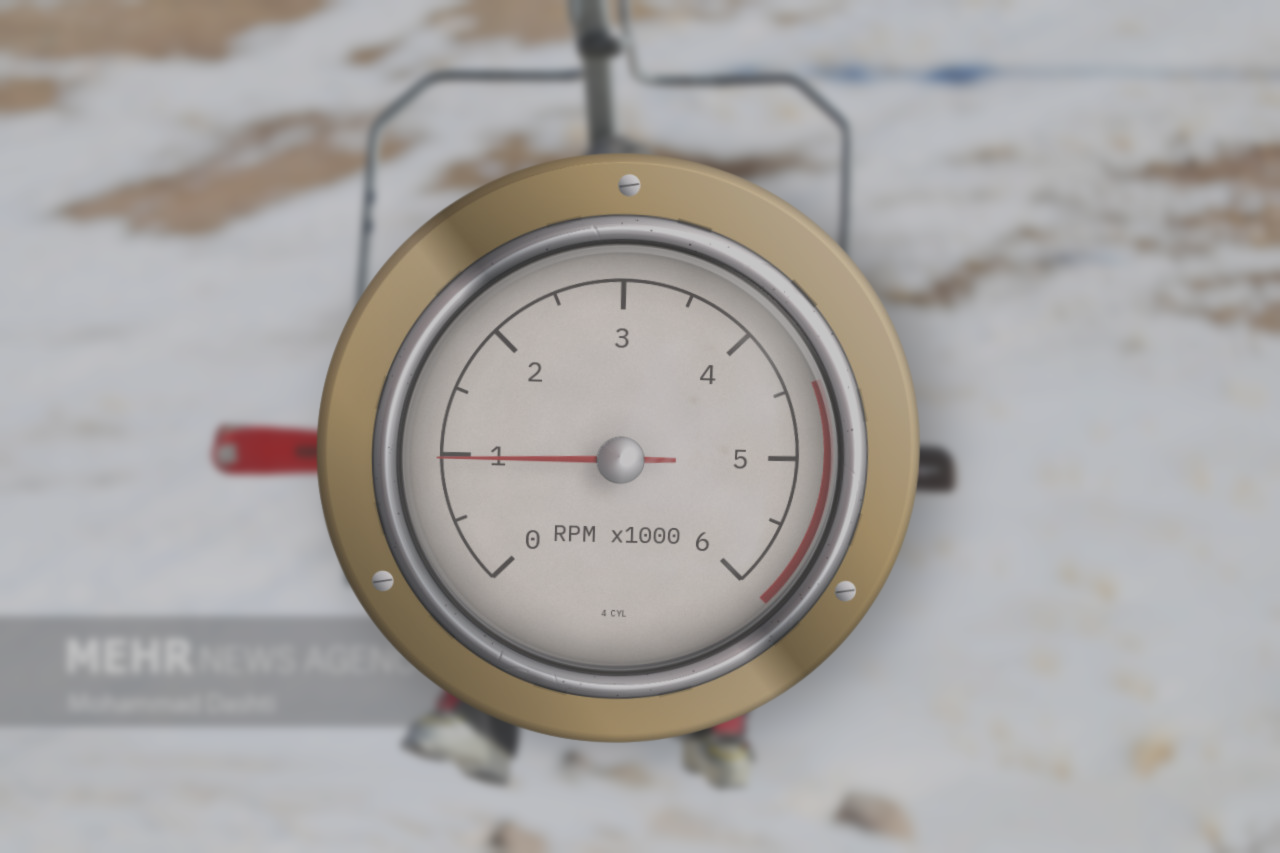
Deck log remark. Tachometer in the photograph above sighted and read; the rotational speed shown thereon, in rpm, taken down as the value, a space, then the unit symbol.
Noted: 1000 rpm
